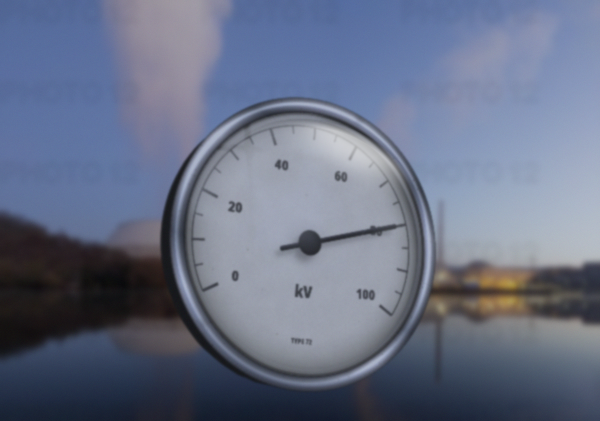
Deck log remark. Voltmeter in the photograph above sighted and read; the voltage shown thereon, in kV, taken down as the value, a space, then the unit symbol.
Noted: 80 kV
